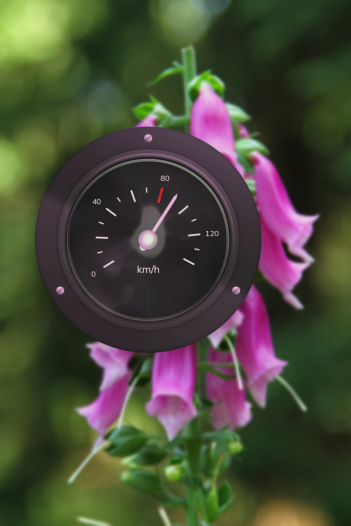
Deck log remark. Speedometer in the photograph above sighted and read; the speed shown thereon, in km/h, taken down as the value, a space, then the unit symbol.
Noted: 90 km/h
